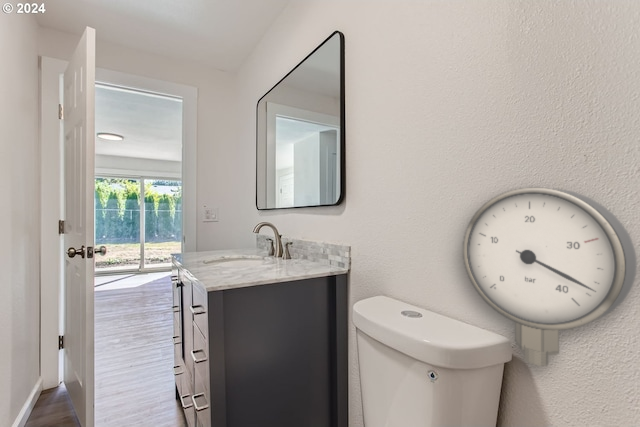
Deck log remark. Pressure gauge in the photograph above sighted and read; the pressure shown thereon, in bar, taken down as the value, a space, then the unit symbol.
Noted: 37 bar
